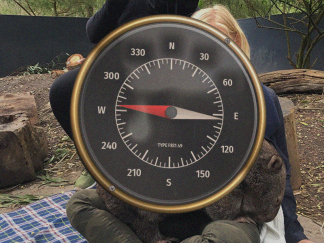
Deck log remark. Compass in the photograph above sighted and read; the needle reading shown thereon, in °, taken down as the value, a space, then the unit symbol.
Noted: 275 °
